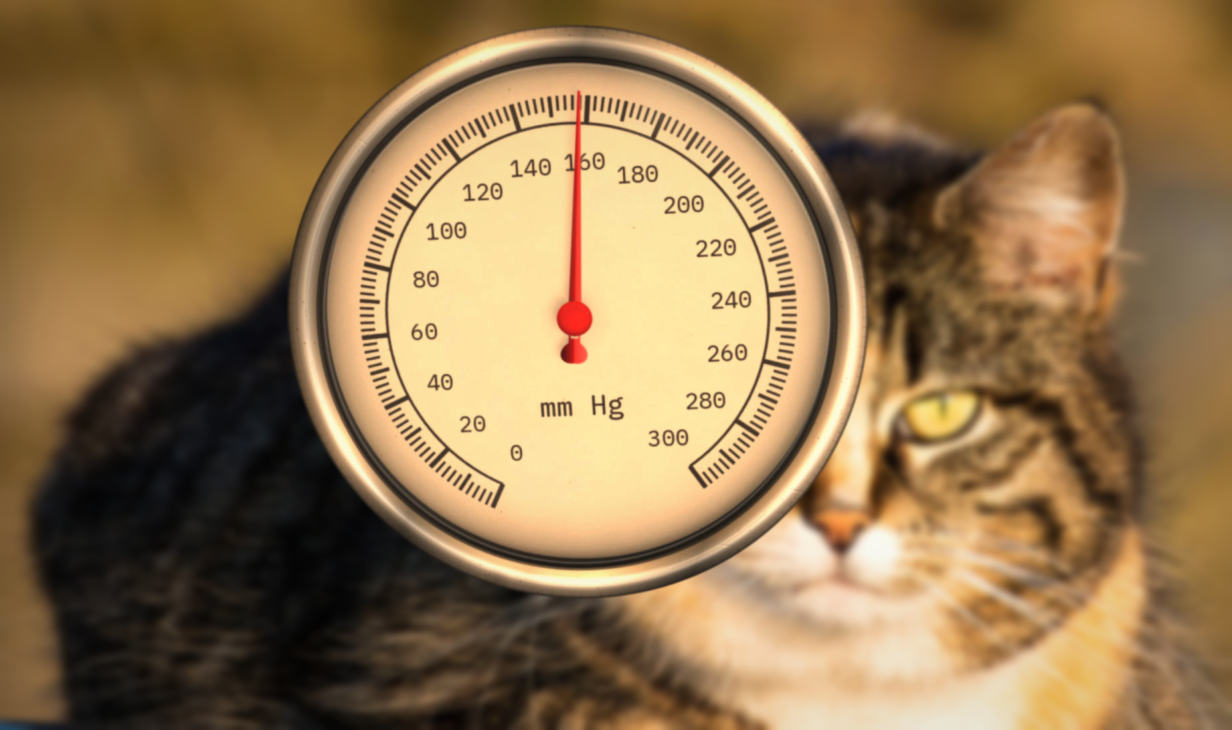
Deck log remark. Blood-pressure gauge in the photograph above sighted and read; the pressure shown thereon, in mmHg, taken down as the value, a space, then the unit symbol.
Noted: 158 mmHg
